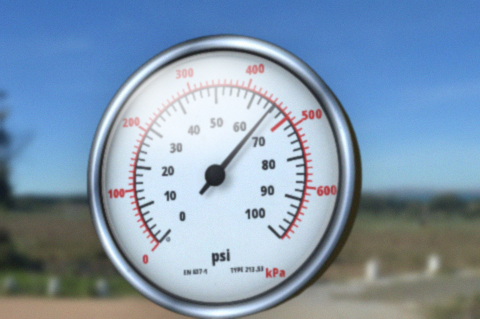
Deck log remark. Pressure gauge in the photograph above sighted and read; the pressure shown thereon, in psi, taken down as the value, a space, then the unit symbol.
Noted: 66 psi
